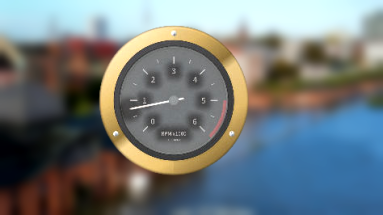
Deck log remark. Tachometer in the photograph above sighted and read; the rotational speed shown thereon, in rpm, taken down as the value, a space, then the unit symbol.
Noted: 750 rpm
